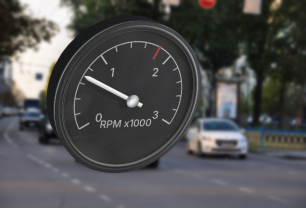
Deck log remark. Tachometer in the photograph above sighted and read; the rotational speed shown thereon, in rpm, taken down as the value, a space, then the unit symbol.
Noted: 700 rpm
